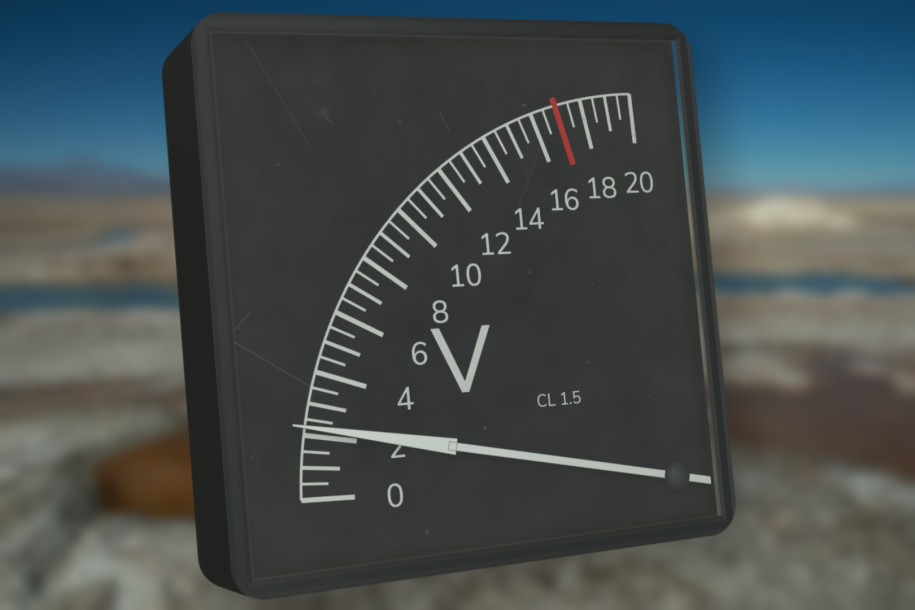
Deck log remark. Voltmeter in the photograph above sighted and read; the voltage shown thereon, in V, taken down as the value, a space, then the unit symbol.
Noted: 2.25 V
